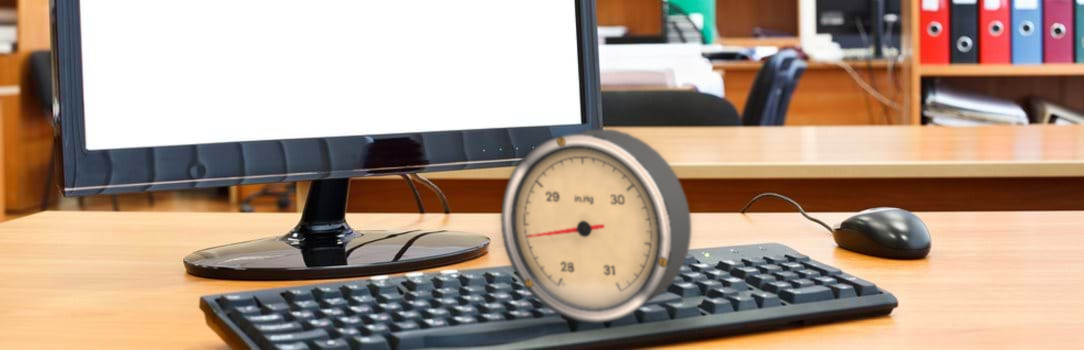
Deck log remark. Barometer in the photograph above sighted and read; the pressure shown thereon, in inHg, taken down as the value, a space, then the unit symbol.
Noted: 28.5 inHg
